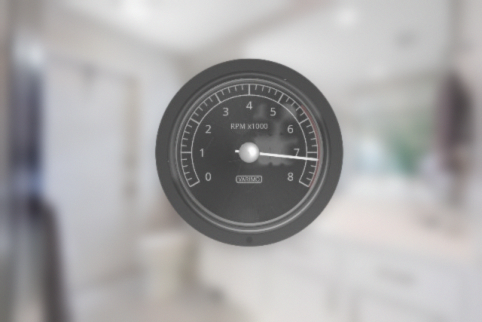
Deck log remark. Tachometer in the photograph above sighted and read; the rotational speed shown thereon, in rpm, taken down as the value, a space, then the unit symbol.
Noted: 7200 rpm
